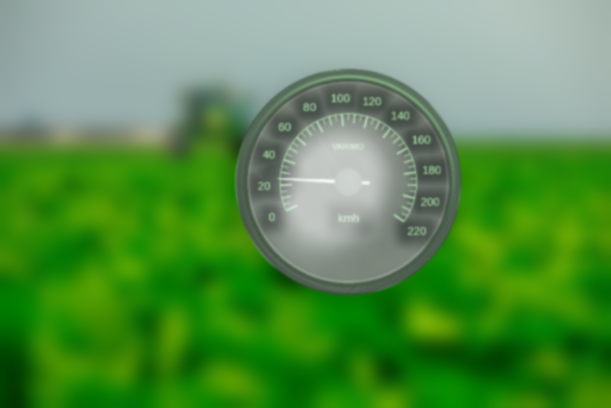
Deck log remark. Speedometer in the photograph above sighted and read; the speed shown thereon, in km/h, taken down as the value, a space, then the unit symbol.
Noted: 25 km/h
